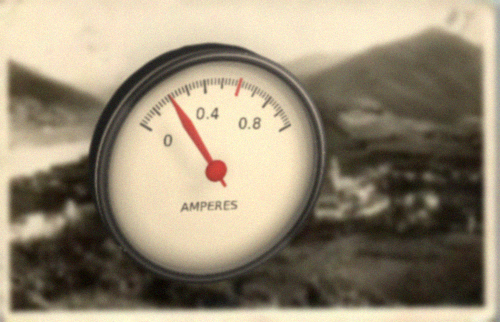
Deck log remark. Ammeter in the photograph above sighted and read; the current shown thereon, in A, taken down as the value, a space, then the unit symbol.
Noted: 0.2 A
